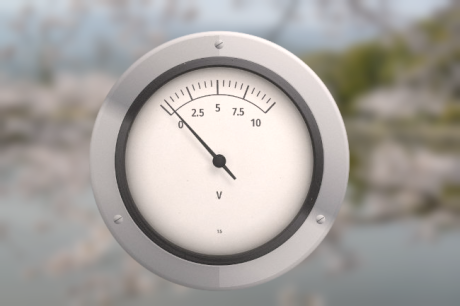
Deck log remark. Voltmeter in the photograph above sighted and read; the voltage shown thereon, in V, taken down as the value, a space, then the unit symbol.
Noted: 0.5 V
